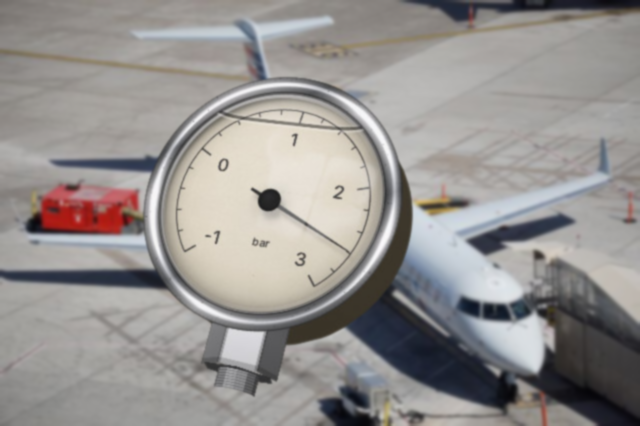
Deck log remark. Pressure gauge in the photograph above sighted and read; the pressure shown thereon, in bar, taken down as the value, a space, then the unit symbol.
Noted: 2.6 bar
